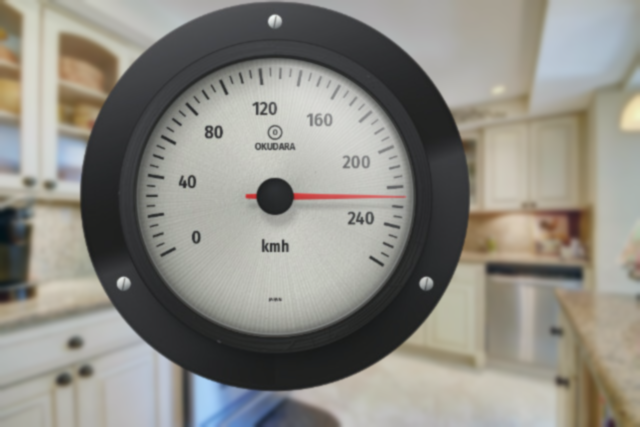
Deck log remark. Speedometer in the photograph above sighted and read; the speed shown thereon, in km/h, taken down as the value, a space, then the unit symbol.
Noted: 225 km/h
